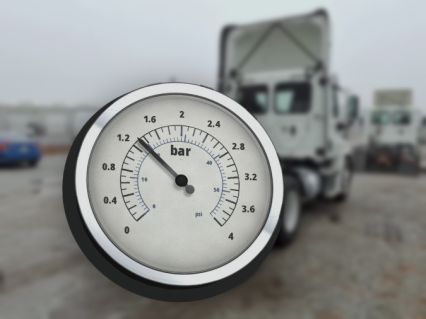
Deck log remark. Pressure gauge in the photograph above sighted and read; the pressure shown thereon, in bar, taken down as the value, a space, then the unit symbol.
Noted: 1.3 bar
